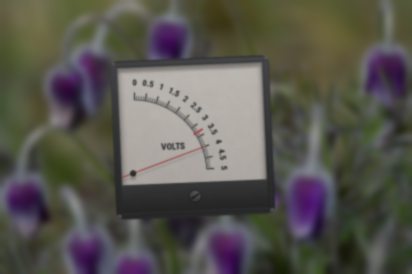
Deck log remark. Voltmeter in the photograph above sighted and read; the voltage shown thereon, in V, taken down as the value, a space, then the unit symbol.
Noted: 4 V
